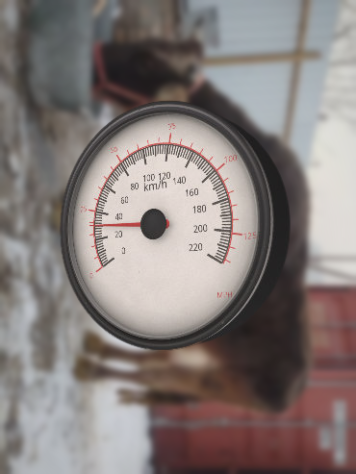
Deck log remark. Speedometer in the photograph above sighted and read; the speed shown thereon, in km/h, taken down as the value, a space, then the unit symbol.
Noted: 30 km/h
